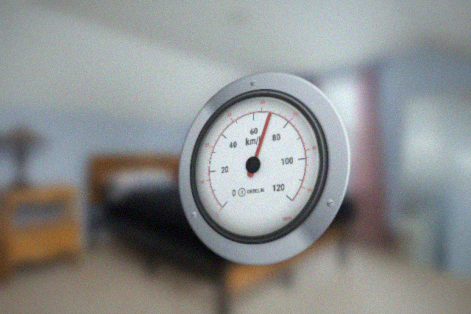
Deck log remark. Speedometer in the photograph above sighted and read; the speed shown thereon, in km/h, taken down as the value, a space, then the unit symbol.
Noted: 70 km/h
